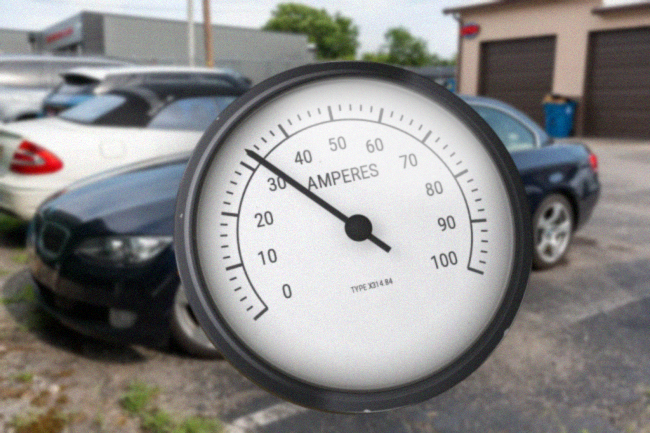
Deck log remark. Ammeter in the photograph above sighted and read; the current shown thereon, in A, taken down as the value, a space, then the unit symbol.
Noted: 32 A
